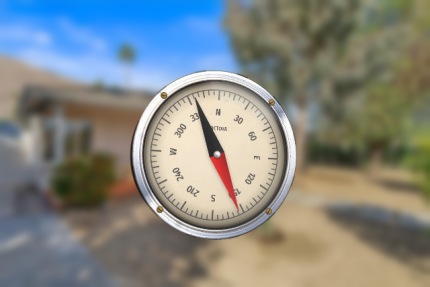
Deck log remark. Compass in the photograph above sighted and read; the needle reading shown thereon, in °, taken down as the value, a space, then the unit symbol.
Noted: 155 °
